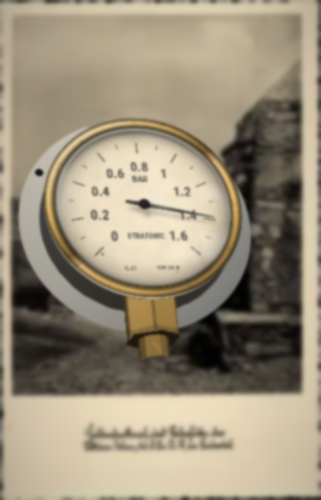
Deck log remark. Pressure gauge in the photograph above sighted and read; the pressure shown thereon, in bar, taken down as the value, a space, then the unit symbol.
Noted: 1.4 bar
